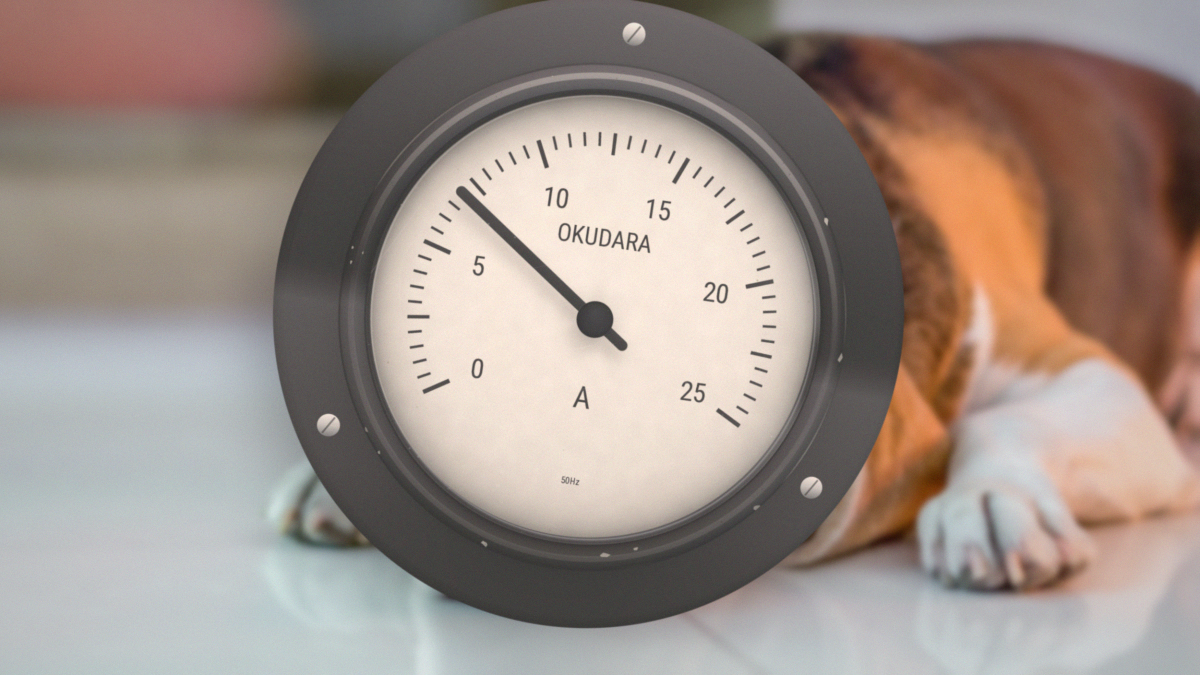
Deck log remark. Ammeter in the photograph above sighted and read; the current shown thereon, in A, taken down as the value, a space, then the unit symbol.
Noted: 7 A
